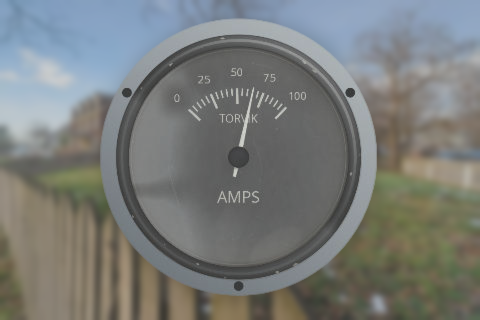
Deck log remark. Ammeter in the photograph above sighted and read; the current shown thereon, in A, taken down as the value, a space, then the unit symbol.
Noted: 65 A
